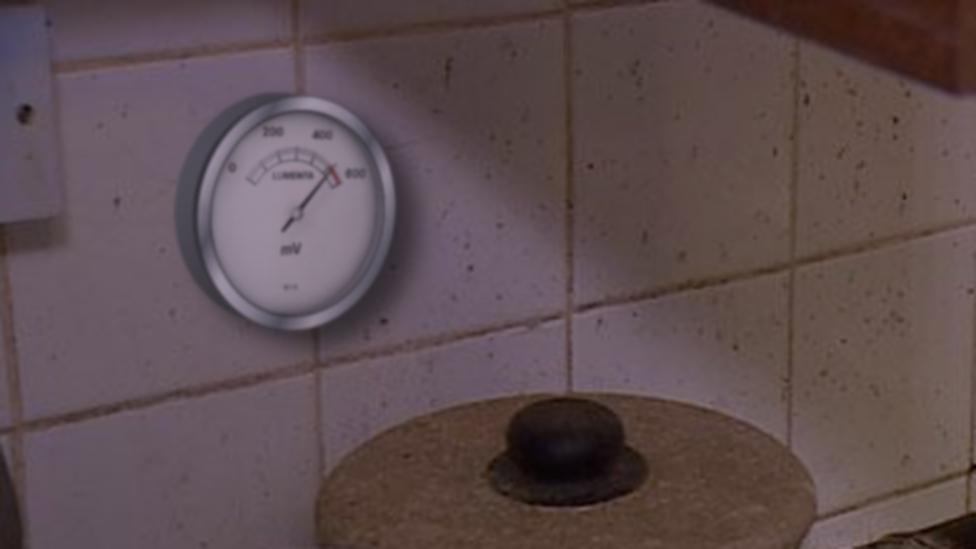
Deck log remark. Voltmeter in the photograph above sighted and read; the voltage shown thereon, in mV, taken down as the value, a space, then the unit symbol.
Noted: 500 mV
